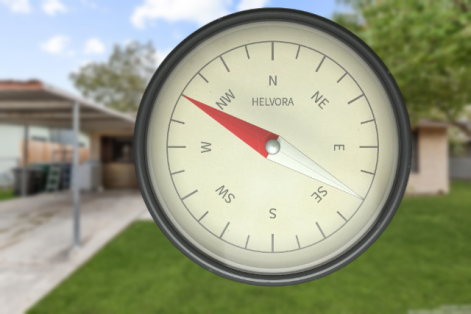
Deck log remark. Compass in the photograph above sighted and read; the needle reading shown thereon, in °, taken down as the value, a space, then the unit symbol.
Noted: 300 °
